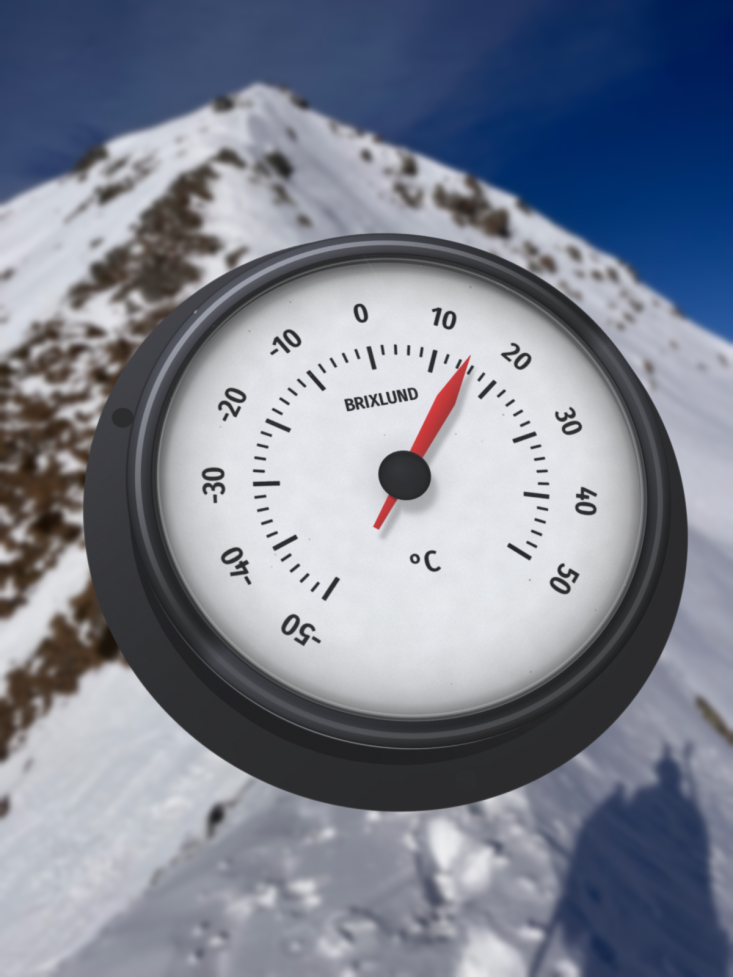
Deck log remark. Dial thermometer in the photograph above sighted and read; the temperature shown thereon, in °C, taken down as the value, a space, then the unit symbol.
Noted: 15 °C
